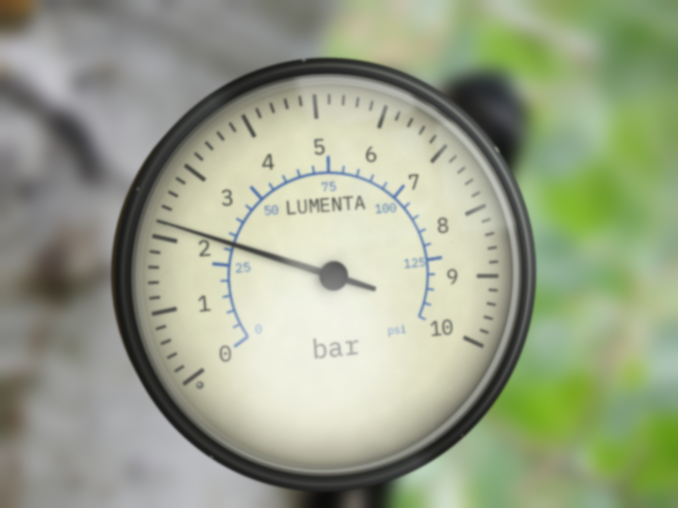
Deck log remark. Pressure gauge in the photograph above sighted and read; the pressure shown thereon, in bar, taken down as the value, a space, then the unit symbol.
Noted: 2.2 bar
